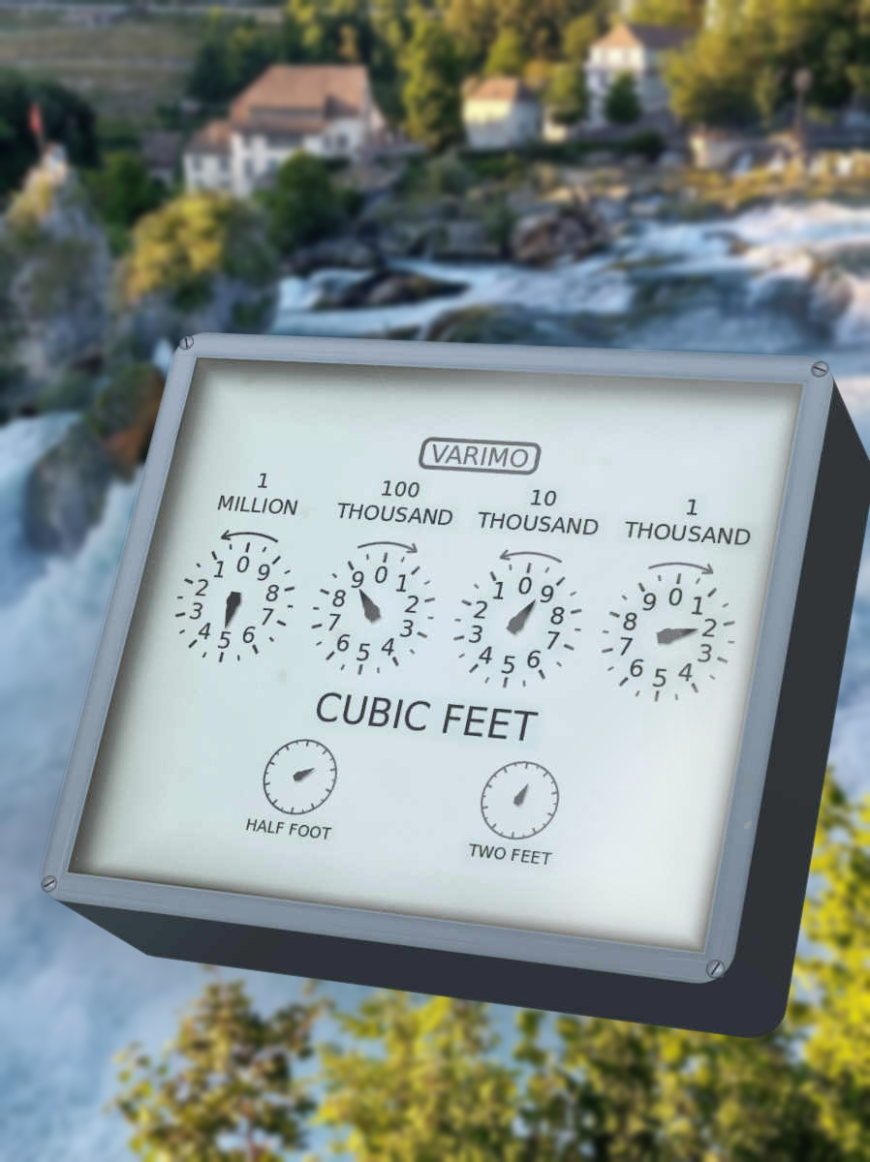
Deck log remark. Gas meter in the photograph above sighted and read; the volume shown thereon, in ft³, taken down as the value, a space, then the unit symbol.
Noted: 489200 ft³
